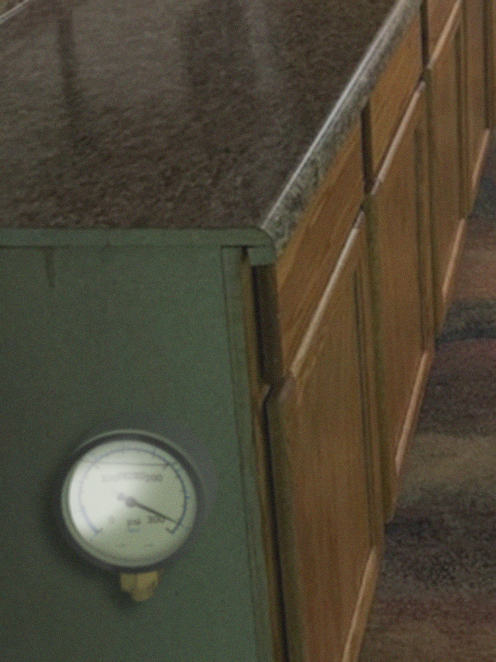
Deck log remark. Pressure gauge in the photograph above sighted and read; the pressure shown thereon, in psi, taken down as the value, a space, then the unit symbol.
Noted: 280 psi
